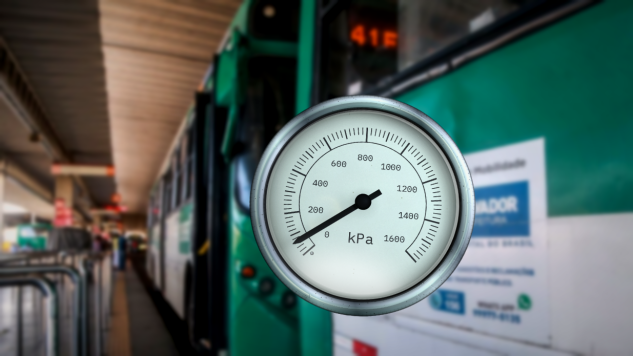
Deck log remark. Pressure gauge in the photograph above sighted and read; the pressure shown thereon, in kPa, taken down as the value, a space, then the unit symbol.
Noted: 60 kPa
